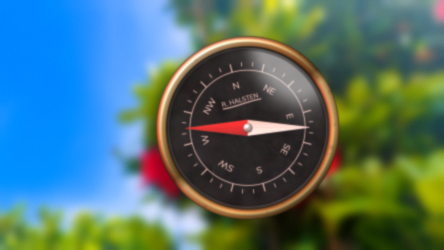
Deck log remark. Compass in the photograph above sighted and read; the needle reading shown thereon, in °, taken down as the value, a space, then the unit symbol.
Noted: 285 °
